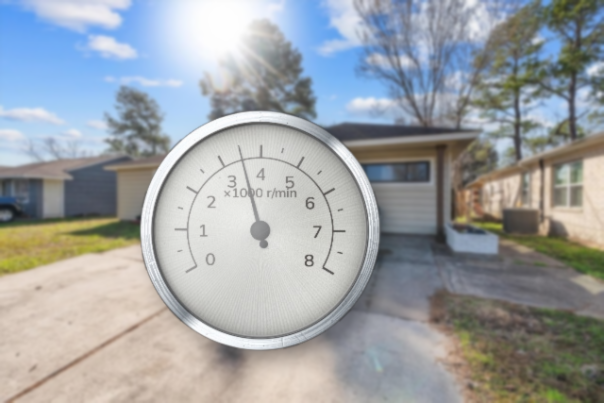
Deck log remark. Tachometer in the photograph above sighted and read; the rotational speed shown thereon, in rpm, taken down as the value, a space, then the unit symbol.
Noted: 3500 rpm
